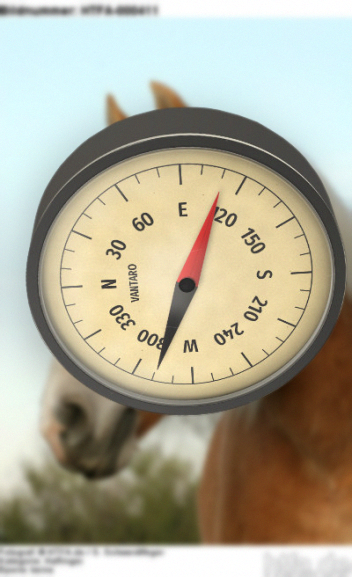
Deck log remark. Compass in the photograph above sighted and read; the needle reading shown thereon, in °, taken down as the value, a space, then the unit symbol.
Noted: 110 °
